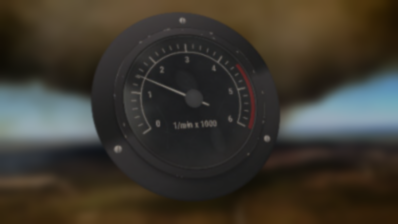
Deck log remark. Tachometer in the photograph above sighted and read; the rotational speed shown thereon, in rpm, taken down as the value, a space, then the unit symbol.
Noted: 1400 rpm
